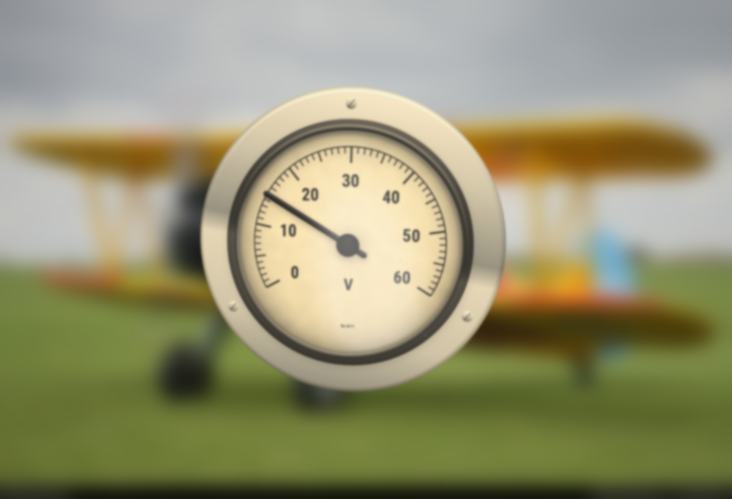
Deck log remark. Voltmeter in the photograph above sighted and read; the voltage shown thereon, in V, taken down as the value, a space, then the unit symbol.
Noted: 15 V
